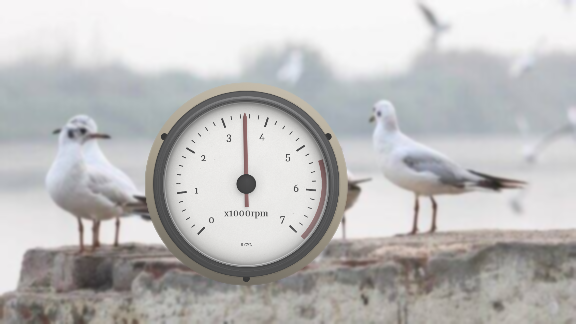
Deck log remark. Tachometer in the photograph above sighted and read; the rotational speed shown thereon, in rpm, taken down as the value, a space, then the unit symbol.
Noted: 3500 rpm
